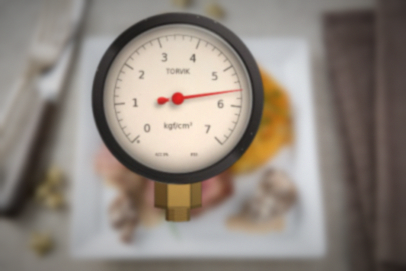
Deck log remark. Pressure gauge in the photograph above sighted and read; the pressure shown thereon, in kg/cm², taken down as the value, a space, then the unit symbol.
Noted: 5.6 kg/cm²
